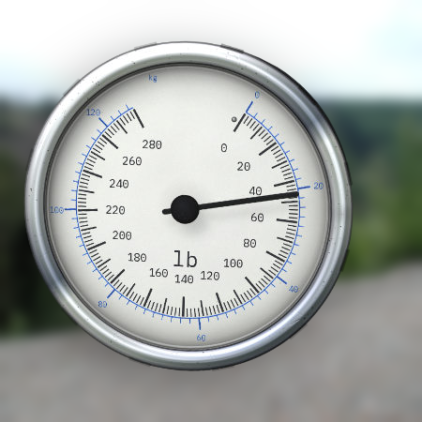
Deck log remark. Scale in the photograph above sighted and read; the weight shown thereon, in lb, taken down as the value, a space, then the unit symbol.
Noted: 46 lb
